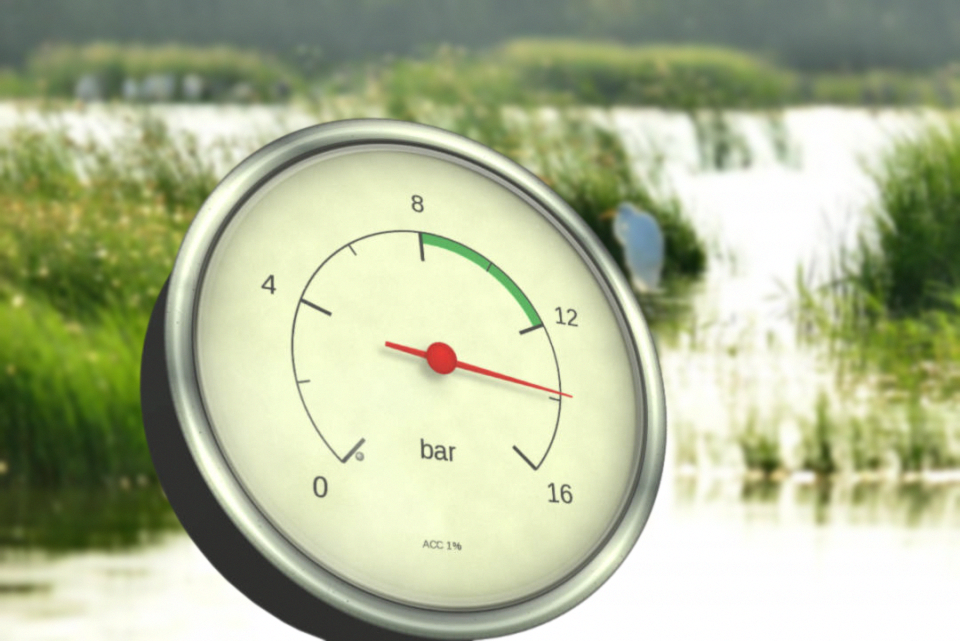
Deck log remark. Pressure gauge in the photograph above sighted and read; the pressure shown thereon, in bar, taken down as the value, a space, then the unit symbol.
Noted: 14 bar
